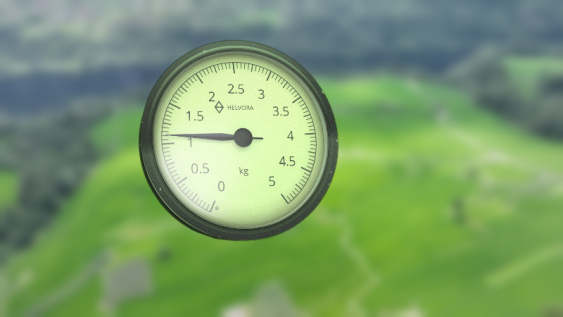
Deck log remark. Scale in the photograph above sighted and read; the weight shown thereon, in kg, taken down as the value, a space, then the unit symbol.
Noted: 1.1 kg
